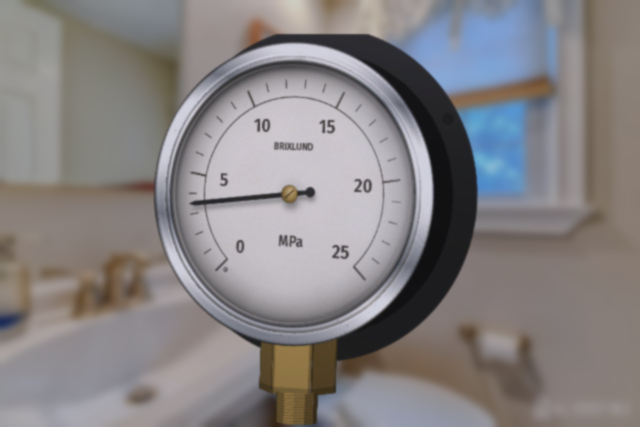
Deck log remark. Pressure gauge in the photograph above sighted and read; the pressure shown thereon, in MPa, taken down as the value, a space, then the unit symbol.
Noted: 3.5 MPa
